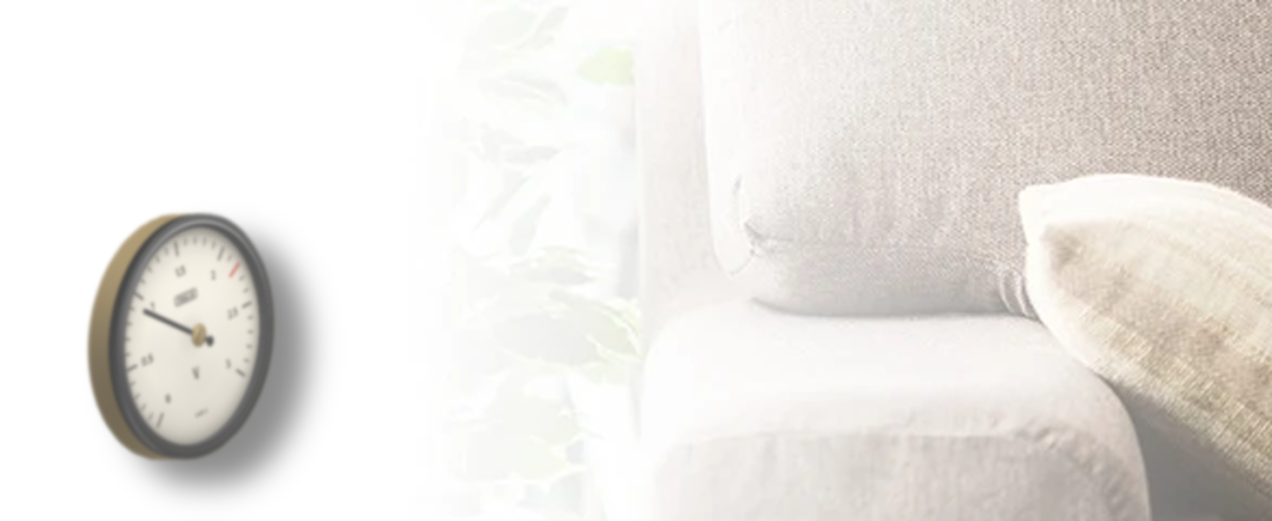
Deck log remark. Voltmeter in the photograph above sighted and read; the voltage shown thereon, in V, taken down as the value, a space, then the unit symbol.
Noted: 0.9 V
